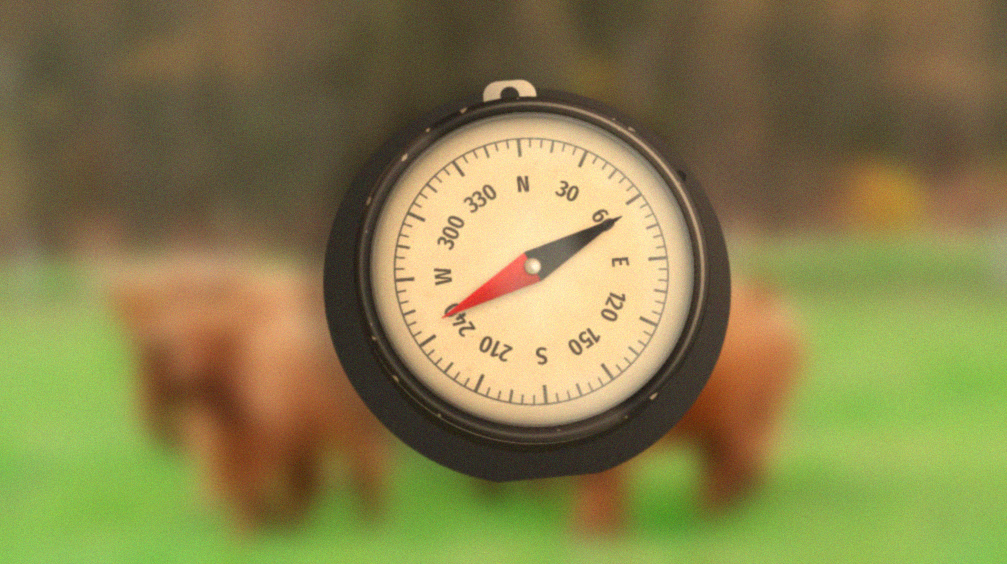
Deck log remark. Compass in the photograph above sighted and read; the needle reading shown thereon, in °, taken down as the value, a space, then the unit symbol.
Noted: 245 °
